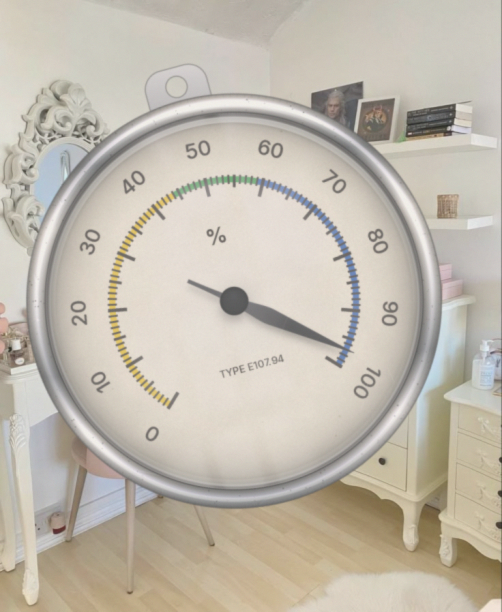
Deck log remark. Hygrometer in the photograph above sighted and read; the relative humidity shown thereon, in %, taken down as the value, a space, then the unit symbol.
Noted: 97 %
